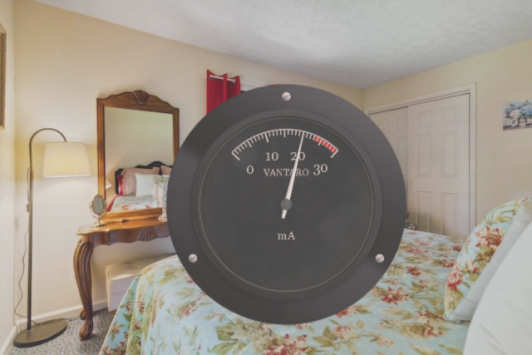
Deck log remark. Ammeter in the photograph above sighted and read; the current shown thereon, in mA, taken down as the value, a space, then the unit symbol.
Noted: 20 mA
